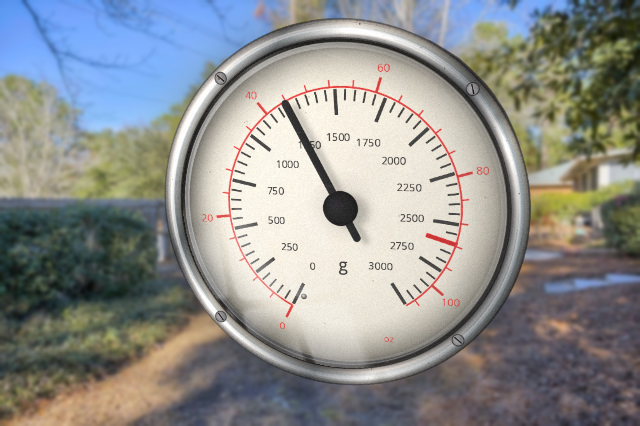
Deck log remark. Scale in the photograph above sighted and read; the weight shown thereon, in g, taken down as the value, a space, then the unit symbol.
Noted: 1250 g
